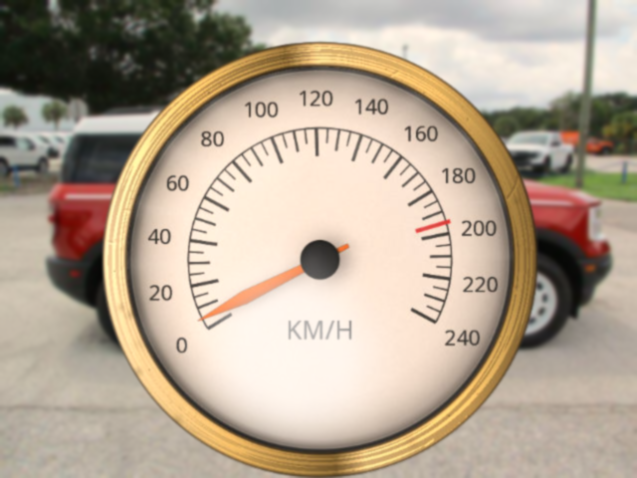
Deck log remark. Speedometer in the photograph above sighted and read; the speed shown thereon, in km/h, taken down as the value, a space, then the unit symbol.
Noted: 5 km/h
